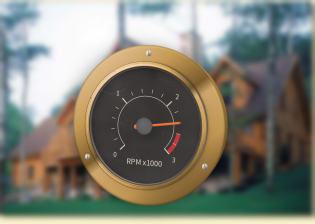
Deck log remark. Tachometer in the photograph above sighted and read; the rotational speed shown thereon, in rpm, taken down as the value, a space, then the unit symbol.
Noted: 2400 rpm
